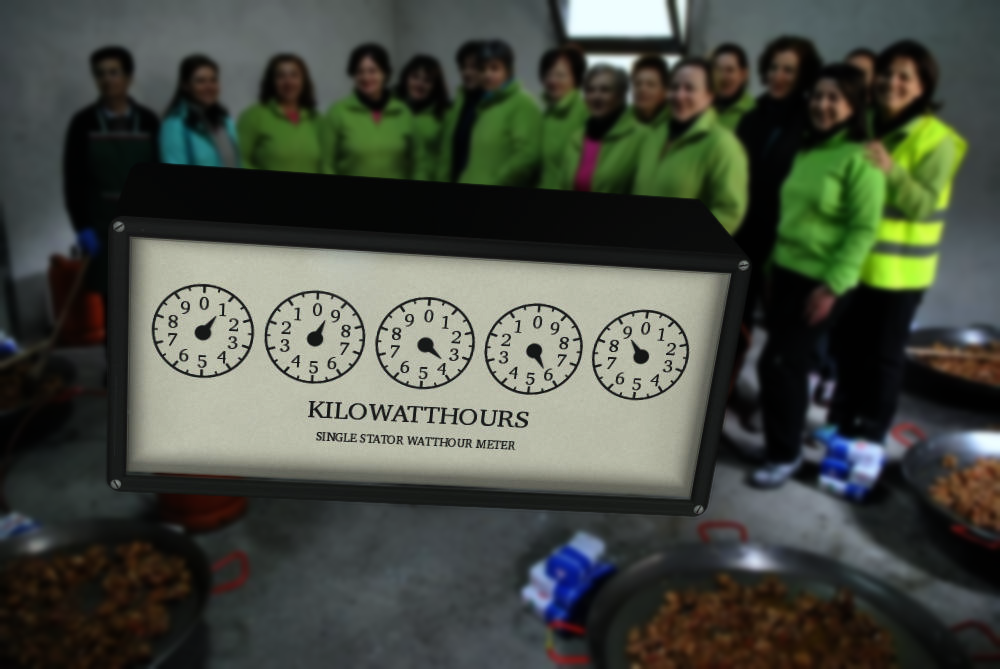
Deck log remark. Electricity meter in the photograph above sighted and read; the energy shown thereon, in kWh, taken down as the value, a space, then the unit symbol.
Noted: 9359 kWh
